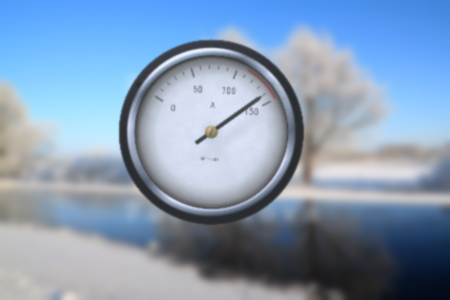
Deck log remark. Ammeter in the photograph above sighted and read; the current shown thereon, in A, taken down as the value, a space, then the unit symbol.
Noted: 140 A
